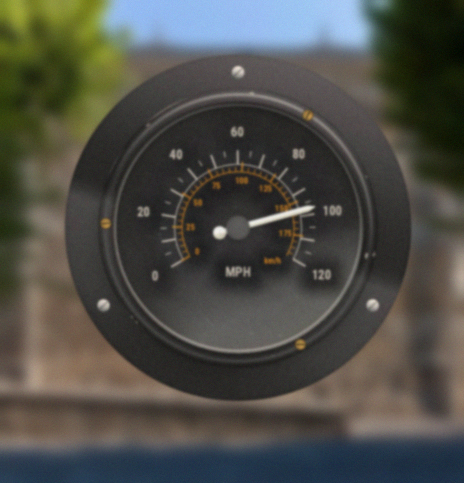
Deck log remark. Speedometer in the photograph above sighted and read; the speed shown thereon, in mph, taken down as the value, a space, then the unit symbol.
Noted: 97.5 mph
